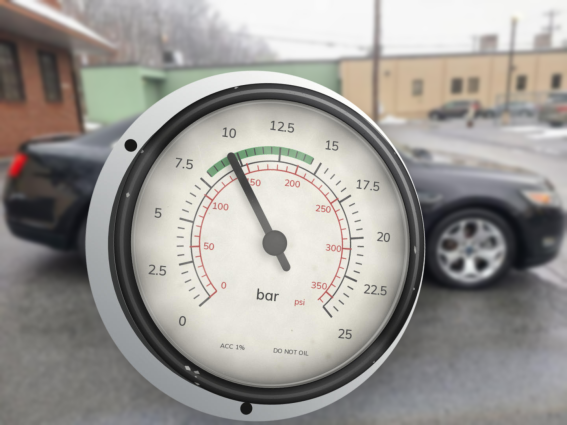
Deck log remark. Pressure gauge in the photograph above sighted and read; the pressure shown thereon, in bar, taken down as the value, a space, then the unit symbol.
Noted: 9.5 bar
